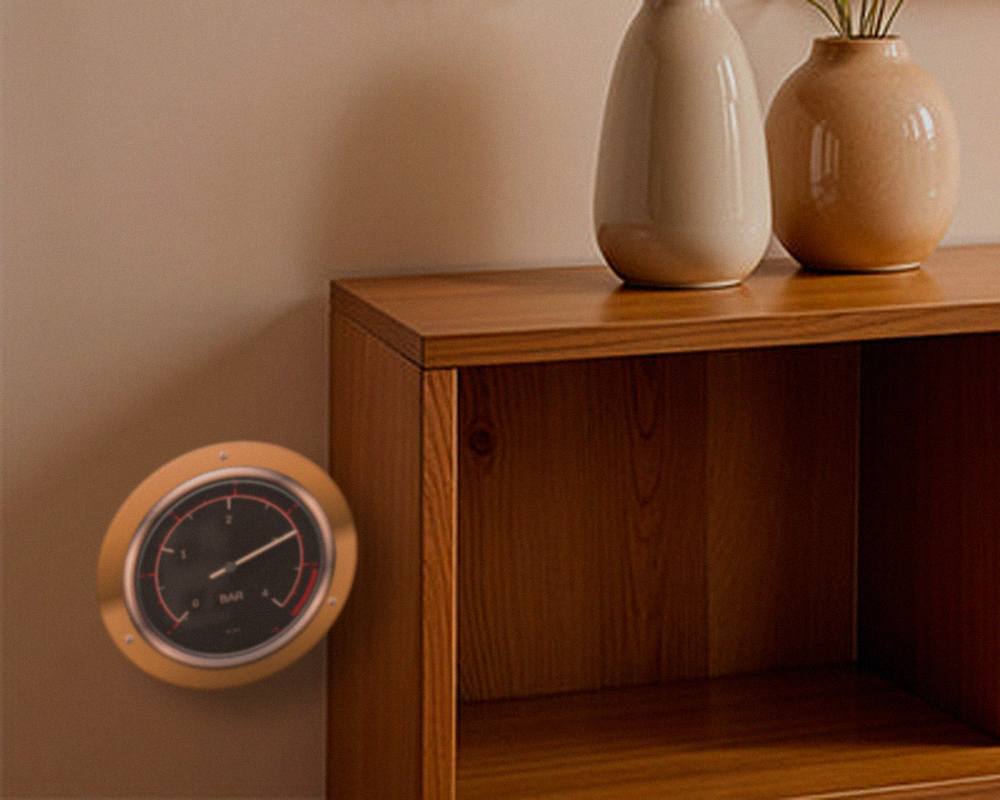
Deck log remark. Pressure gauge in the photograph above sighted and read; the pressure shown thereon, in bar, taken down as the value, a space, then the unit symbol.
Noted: 3 bar
